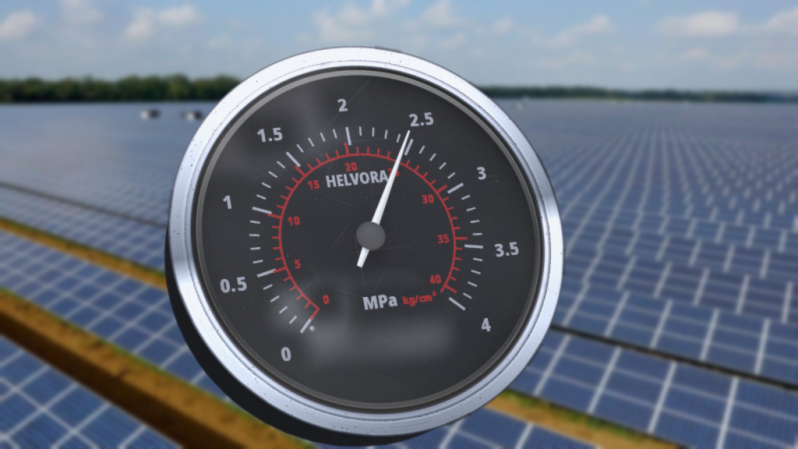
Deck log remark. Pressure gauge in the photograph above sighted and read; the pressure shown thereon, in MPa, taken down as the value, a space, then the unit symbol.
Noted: 2.45 MPa
